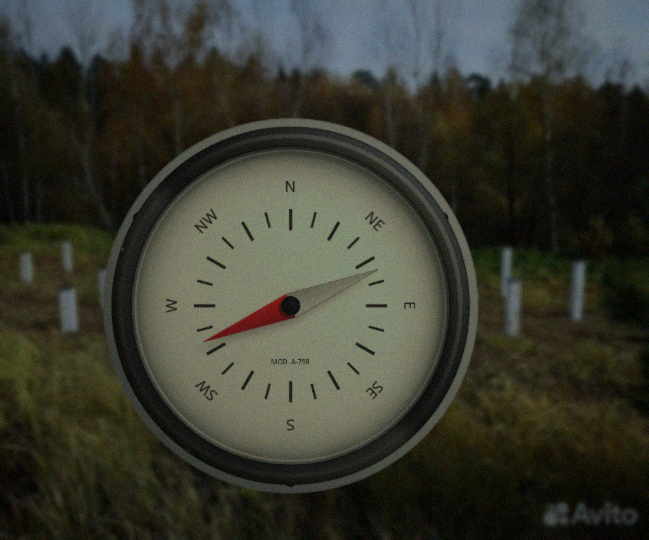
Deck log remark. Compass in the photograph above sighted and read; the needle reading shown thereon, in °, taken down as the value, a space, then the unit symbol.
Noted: 247.5 °
